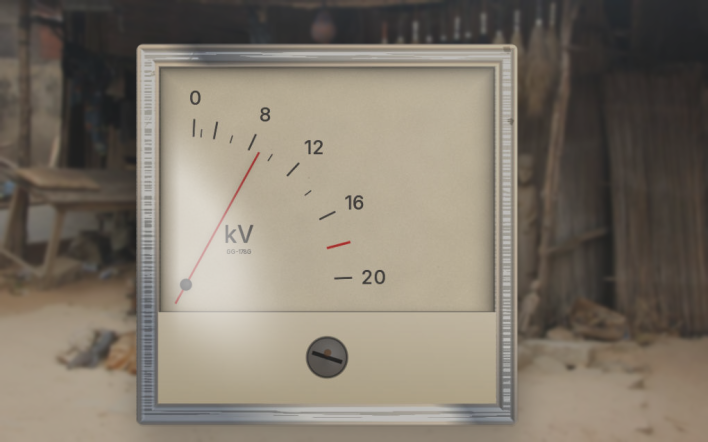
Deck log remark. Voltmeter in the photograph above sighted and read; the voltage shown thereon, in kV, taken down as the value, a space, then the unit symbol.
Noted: 9 kV
